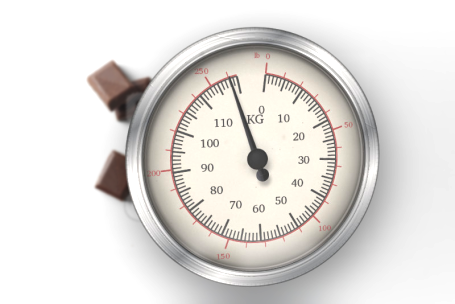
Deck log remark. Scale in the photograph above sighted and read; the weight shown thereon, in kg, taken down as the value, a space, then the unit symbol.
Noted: 118 kg
